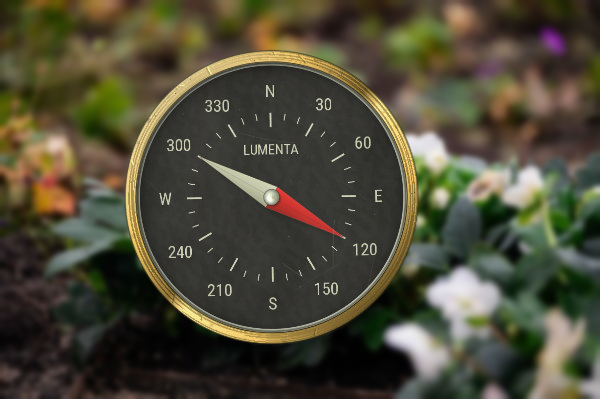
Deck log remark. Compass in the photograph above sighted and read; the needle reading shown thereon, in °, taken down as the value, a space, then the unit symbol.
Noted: 120 °
